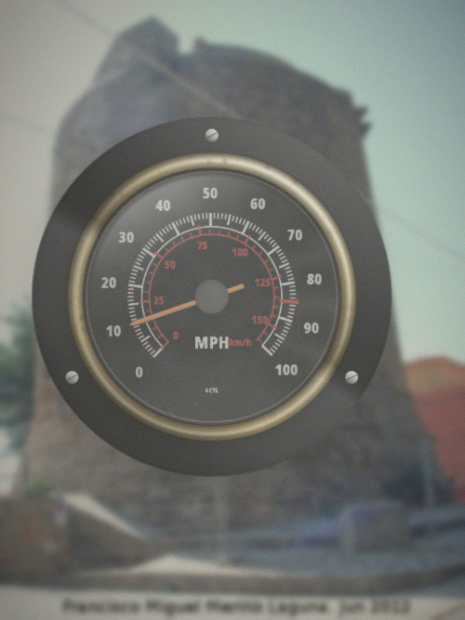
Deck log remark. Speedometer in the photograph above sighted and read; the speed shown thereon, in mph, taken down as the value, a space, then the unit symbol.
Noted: 10 mph
